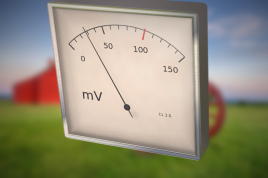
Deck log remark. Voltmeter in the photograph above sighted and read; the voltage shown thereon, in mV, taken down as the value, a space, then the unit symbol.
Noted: 30 mV
